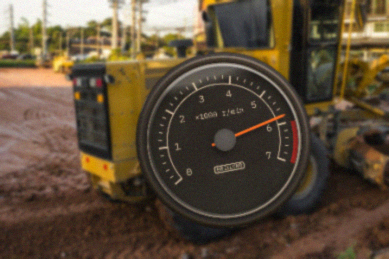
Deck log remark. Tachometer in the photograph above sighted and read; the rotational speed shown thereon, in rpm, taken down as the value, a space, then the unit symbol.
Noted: 5800 rpm
